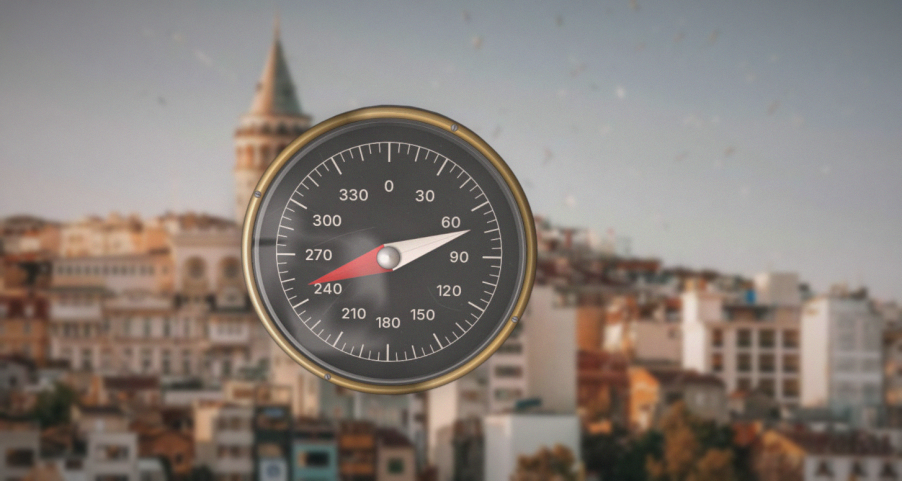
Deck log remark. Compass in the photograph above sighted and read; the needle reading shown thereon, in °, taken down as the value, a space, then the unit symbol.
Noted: 250 °
